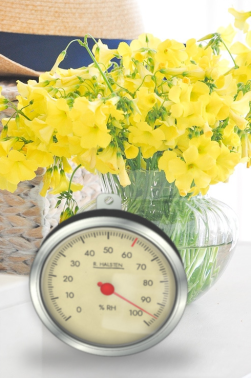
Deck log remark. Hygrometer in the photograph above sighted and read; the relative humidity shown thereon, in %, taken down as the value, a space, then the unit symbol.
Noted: 95 %
